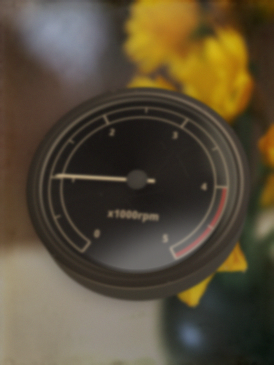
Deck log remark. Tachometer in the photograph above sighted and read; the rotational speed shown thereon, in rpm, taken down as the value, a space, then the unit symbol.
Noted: 1000 rpm
